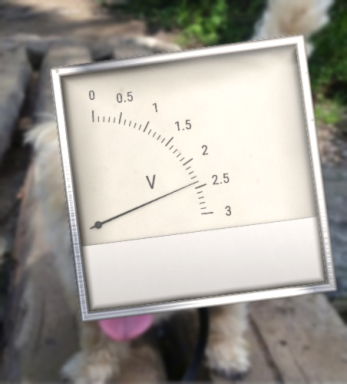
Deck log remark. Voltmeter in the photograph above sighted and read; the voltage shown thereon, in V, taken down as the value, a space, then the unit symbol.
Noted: 2.4 V
